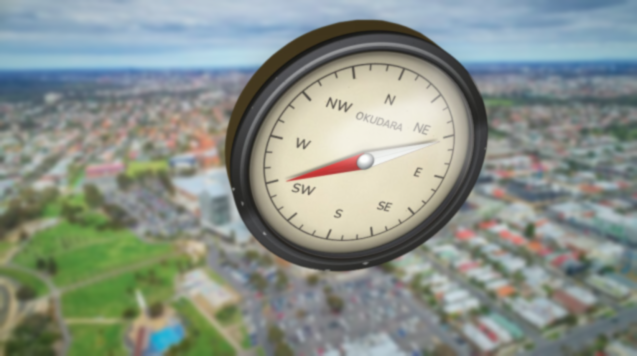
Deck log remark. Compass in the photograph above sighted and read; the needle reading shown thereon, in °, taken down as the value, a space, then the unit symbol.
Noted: 240 °
